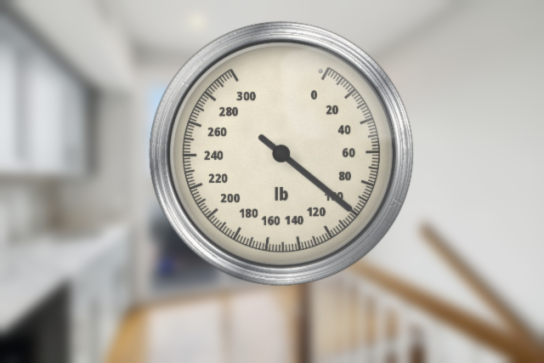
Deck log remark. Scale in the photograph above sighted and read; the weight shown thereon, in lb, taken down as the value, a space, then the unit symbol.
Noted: 100 lb
